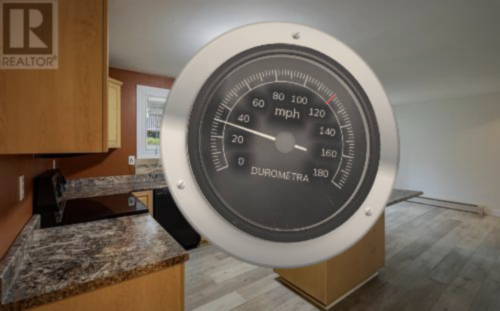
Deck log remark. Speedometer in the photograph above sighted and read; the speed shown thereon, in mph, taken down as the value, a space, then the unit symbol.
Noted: 30 mph
